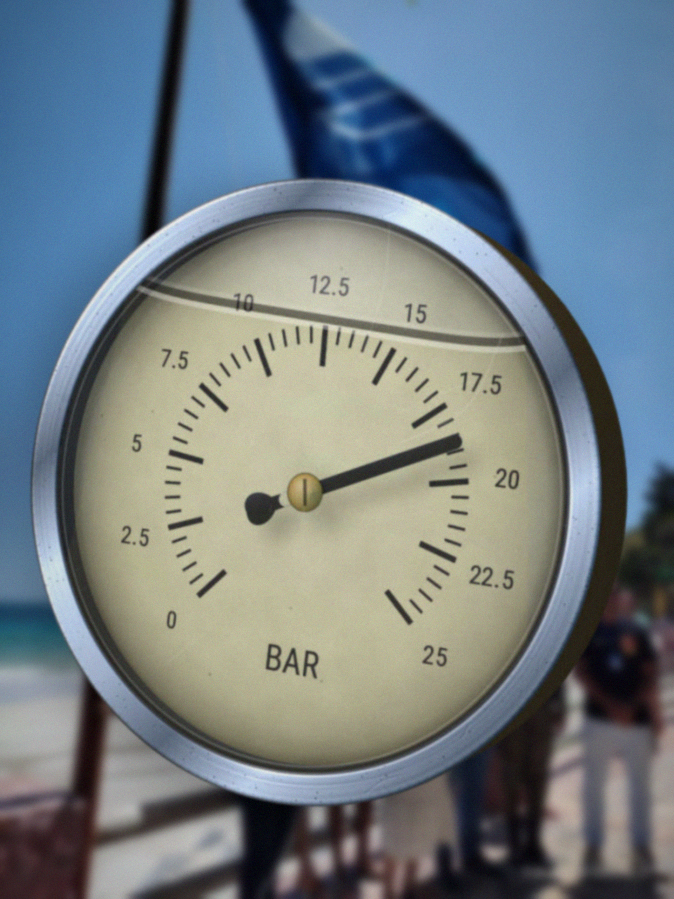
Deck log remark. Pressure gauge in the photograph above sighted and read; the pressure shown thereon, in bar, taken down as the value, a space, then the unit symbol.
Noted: 18.75 bar
